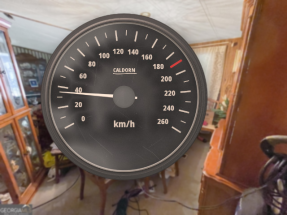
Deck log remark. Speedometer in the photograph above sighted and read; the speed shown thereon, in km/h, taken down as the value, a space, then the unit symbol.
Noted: 35 km/h
